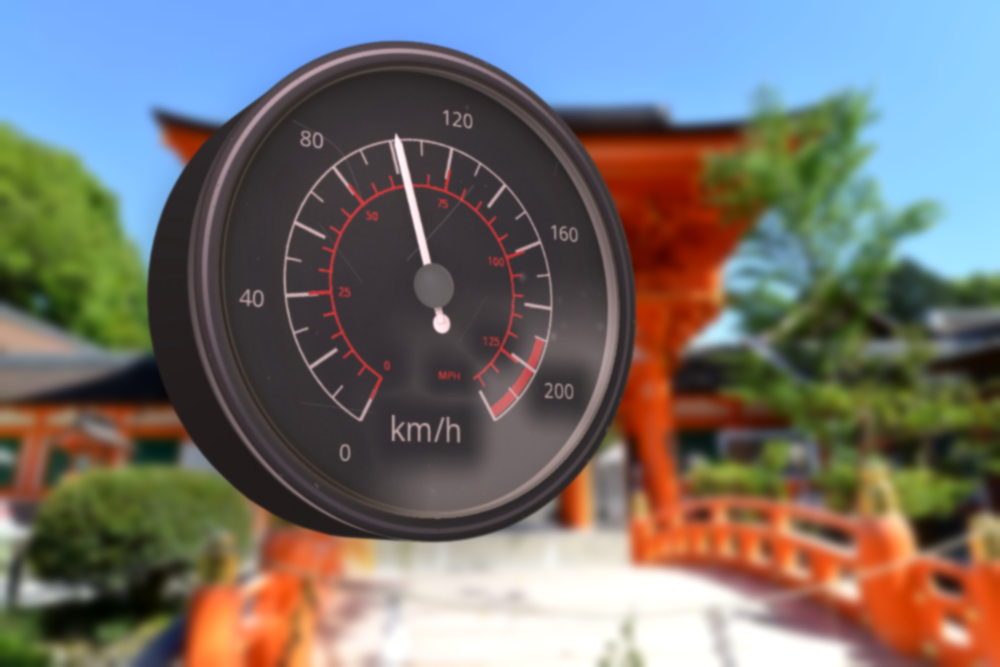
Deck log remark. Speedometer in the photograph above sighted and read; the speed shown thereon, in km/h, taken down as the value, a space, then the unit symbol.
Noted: 100 km/h
